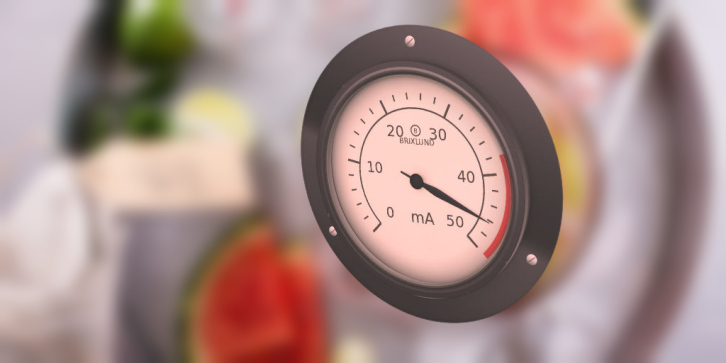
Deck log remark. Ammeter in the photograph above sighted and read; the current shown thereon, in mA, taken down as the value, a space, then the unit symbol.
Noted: 46 mA
